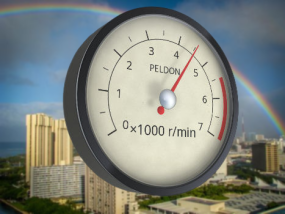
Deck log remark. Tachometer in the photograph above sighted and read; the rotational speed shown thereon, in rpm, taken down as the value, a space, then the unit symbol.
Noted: 4500 rpm
